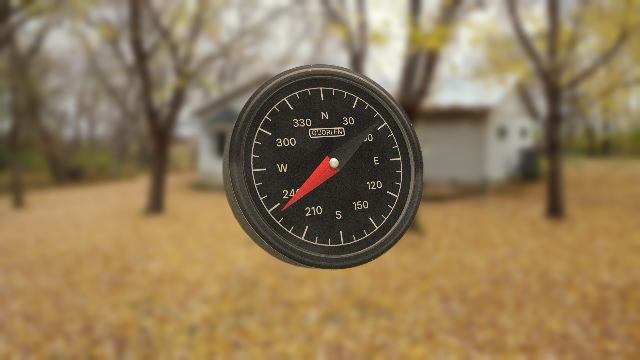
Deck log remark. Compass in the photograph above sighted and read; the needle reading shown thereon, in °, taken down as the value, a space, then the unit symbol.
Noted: 235 °
